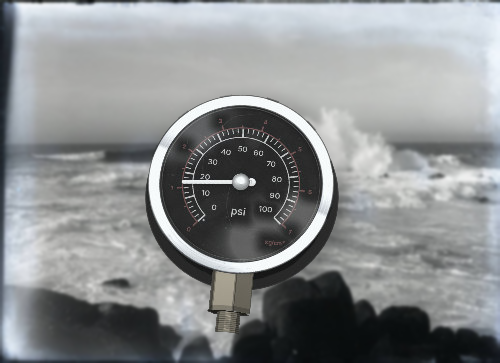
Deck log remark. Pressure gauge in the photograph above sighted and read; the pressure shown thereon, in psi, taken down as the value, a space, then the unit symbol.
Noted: 16 psi
